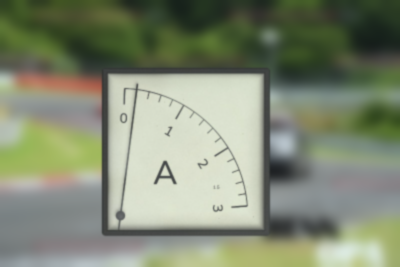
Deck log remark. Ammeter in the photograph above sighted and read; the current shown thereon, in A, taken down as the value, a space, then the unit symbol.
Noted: 0.2 A
